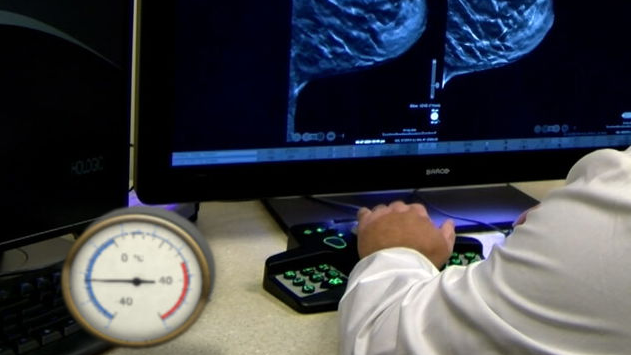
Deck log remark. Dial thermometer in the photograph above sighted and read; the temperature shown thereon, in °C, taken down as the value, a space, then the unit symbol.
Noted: -20 °C
